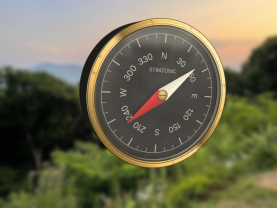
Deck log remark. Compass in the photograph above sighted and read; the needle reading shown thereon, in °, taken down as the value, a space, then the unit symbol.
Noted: 230 °
